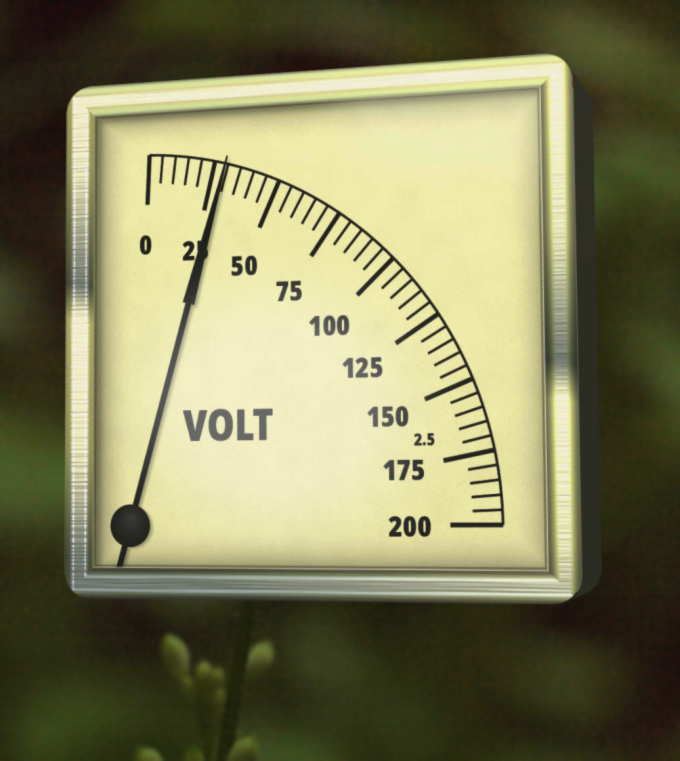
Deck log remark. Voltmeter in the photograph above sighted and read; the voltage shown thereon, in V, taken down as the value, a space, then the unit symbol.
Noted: 30 V
